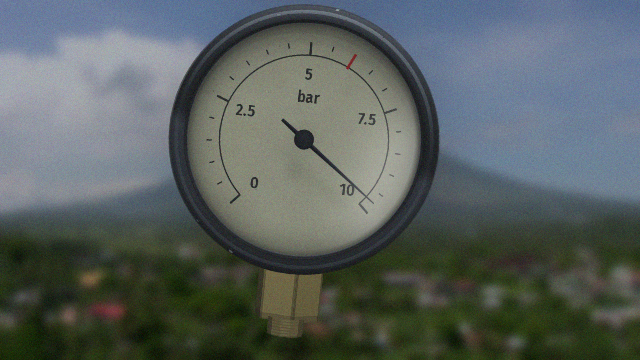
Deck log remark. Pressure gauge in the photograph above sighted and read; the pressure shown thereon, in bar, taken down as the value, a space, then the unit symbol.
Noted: 9.75 bar
